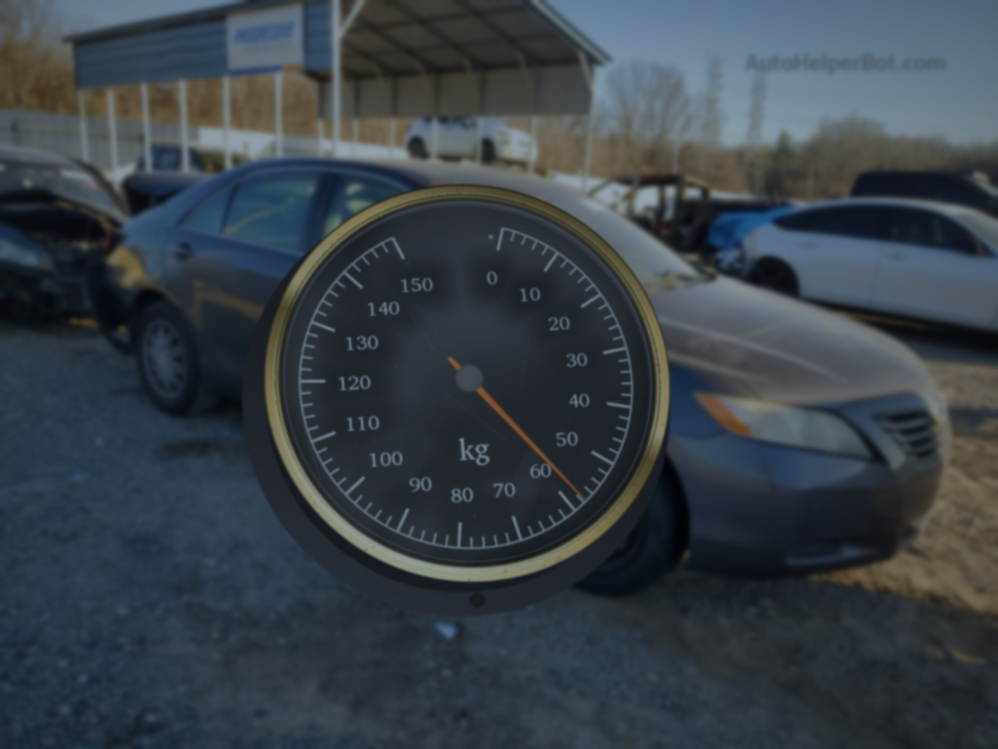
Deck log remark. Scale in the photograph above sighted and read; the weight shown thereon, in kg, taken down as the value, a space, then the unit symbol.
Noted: 58 kg
